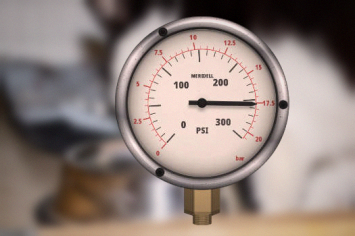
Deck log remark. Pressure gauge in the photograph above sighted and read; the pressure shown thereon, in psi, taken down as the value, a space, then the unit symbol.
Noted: 255 psi
